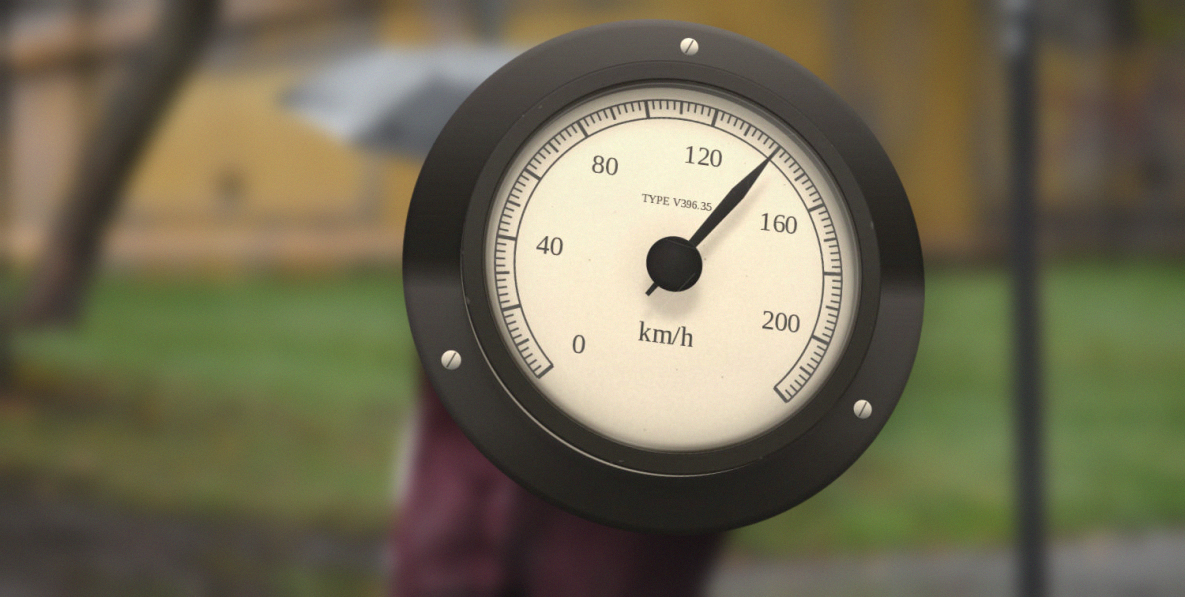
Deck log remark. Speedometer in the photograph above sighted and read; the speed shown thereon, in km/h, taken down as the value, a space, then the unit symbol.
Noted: 140 km/h
